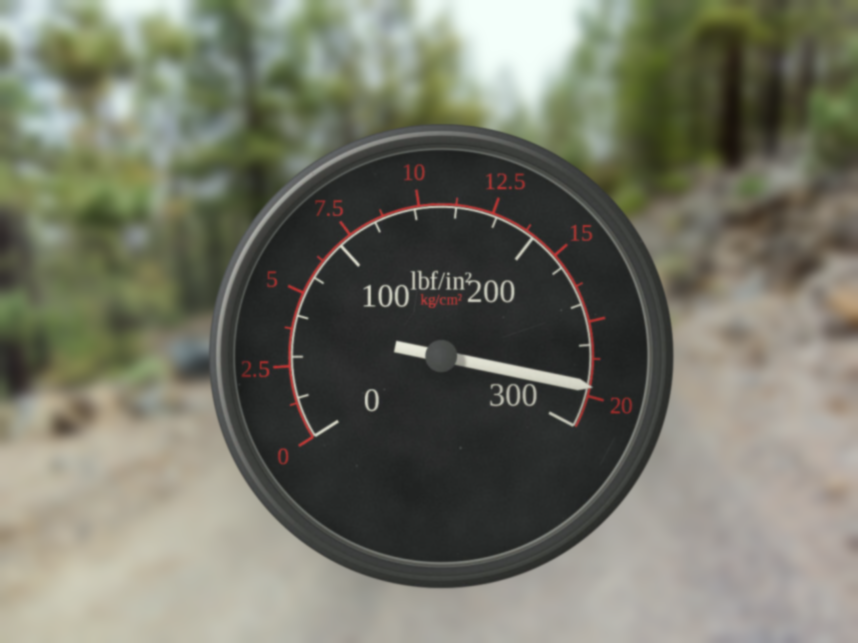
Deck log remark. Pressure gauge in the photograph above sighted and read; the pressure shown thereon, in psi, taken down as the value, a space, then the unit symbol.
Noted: 280 psi
